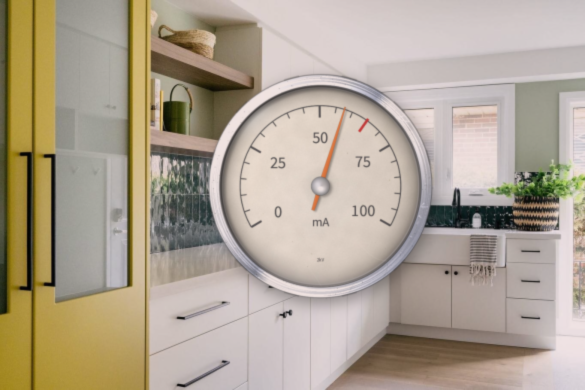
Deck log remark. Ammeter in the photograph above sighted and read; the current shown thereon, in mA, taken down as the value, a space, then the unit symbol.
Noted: 57.5 mA
